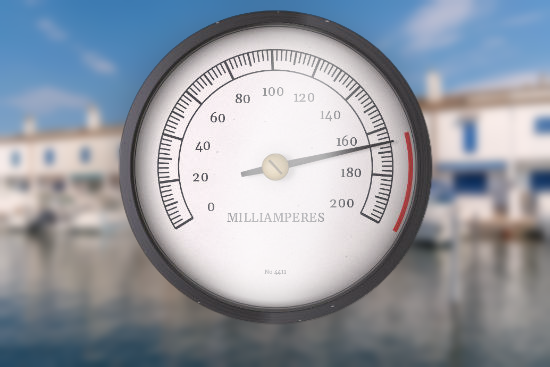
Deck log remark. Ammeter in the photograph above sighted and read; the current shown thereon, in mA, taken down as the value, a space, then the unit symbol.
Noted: 166 mA
